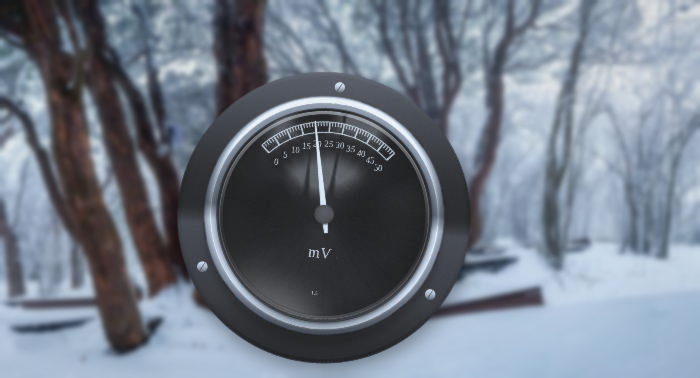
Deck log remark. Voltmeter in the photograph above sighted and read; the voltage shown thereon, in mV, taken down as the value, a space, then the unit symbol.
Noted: 20 mV
